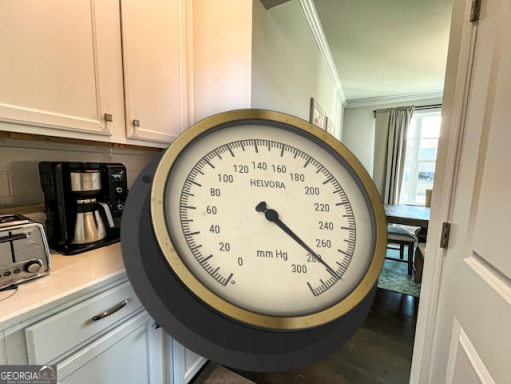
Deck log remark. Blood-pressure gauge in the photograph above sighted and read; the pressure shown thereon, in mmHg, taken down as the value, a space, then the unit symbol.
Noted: 280 mmHg
